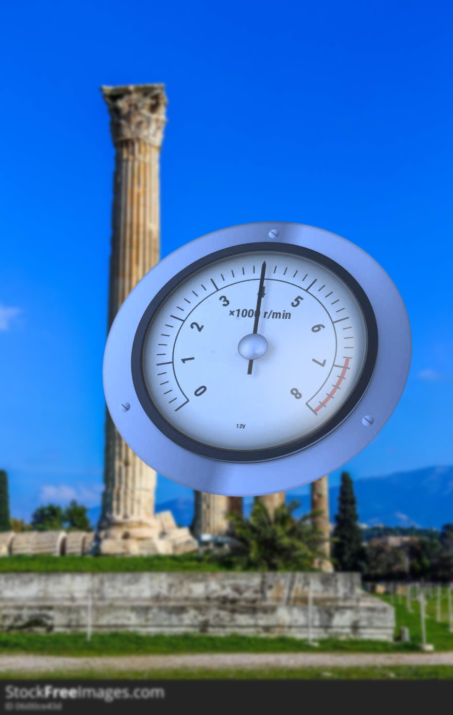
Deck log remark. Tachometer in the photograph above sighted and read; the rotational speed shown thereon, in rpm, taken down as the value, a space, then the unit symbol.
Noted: 4000 rpm
